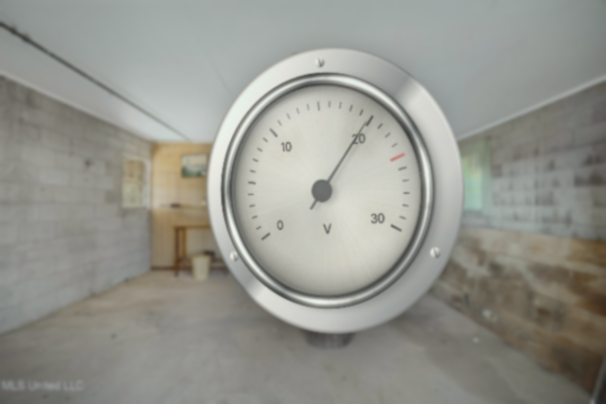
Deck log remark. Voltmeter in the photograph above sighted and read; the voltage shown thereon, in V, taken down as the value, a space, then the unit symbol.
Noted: 20 V
